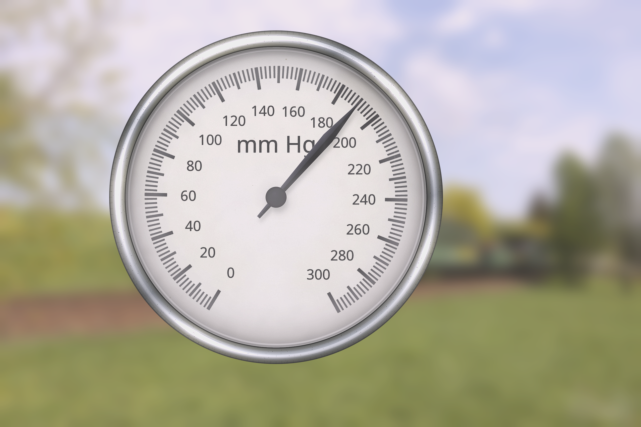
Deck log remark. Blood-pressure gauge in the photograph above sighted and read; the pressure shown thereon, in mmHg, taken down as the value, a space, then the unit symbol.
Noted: 190 mmHg
